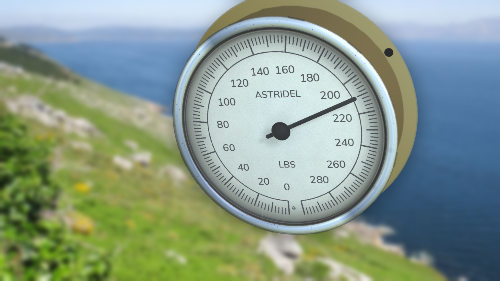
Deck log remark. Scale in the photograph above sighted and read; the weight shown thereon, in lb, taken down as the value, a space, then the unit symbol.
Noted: 210 lb
